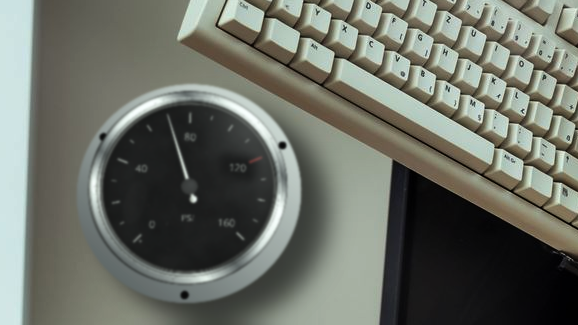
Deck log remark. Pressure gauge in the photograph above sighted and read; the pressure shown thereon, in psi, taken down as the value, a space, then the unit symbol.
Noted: 70 psi
